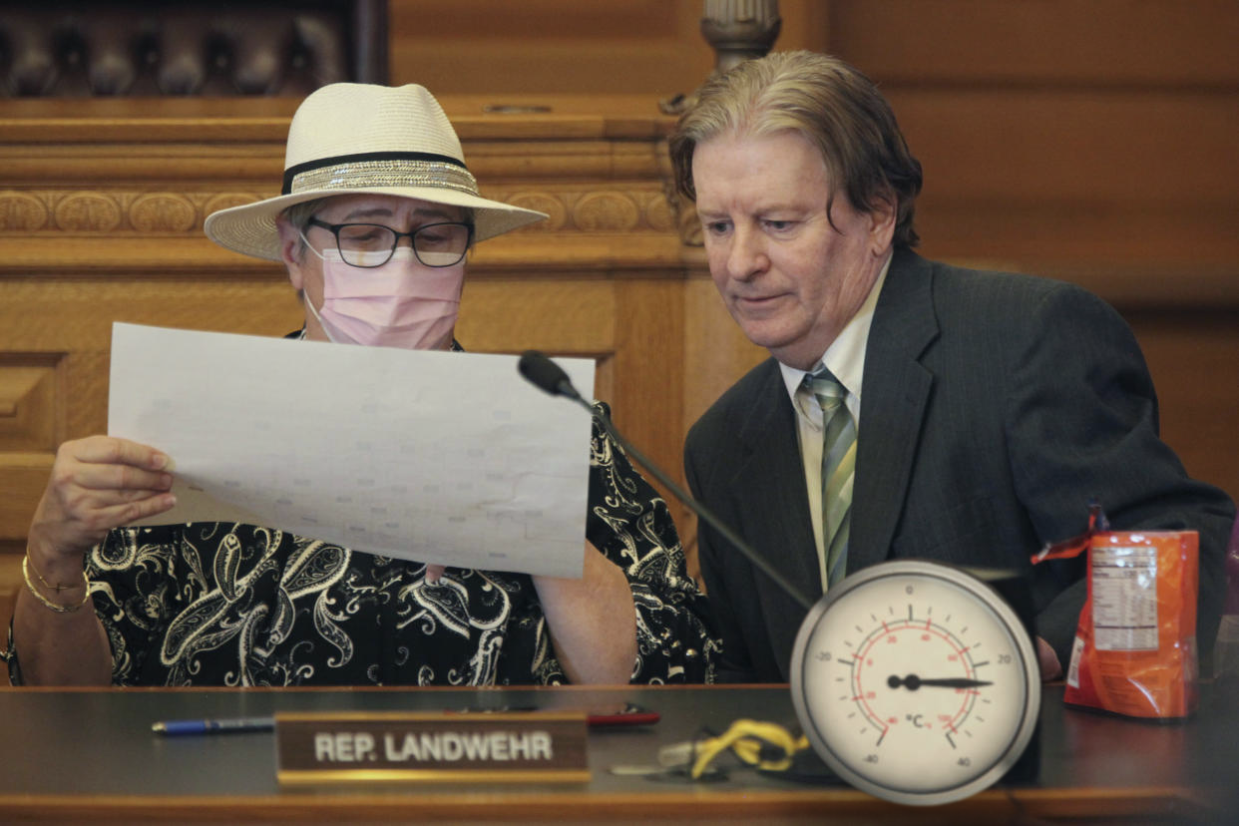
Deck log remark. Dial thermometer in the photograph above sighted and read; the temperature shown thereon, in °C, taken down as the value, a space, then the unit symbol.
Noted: 24 °C
